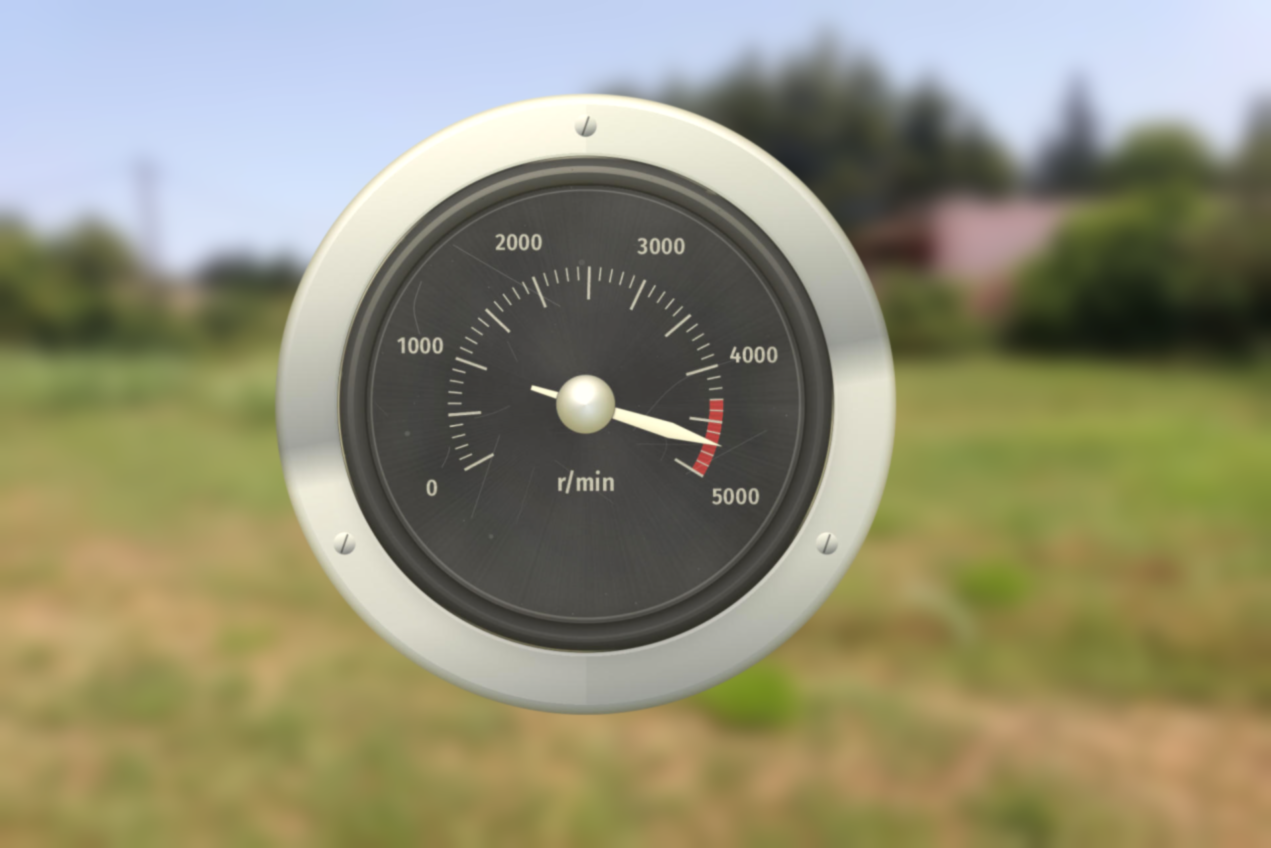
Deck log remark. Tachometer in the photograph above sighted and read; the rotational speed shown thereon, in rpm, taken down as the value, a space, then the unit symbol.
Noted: 4700 rpm
